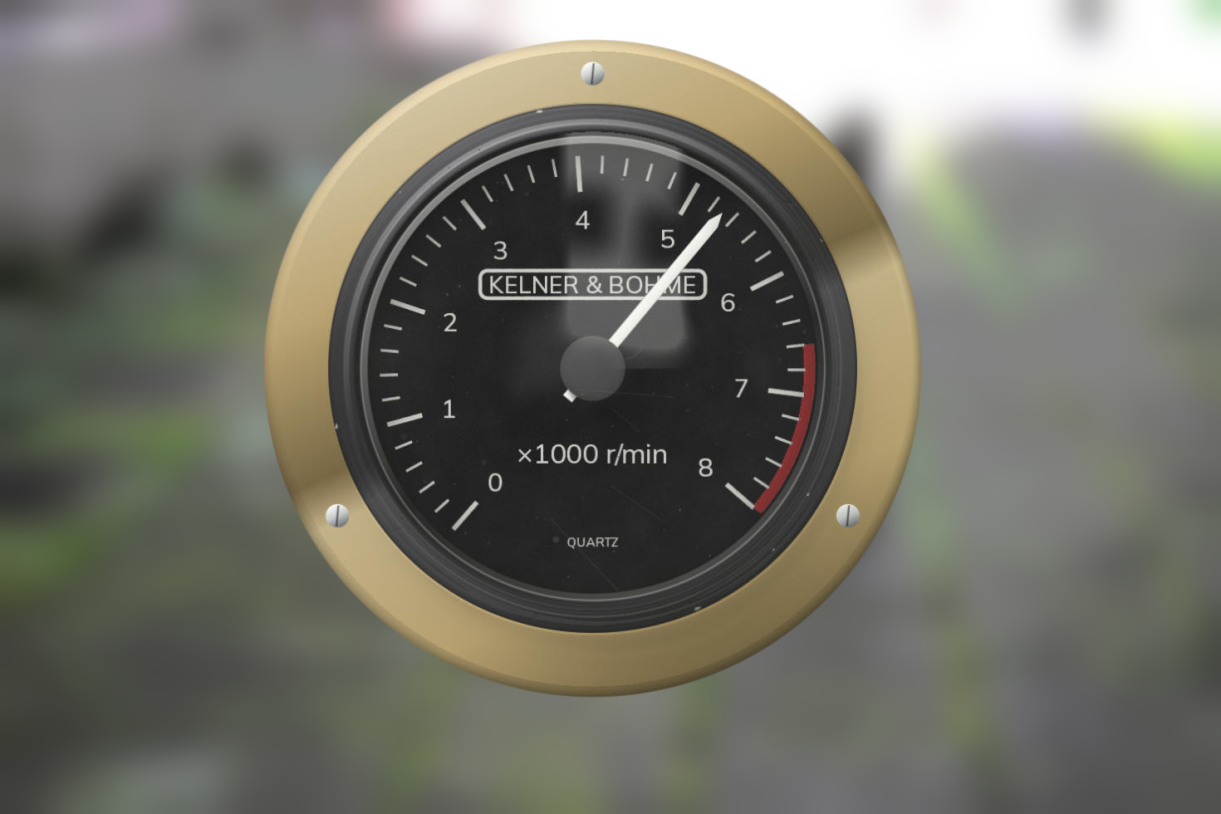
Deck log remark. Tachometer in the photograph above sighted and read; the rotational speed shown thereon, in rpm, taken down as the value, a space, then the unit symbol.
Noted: 5300 rpm
